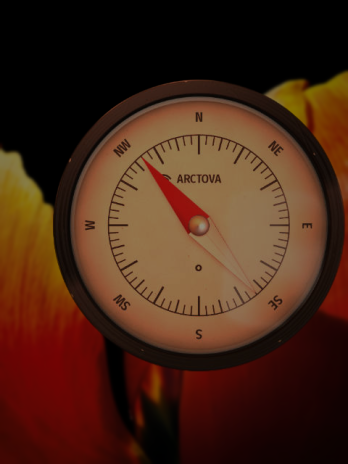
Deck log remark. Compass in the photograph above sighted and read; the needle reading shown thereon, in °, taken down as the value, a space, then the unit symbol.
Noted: 320 °
